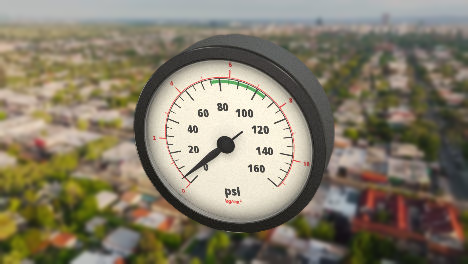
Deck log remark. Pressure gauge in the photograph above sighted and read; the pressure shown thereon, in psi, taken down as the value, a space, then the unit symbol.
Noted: 5 psi
